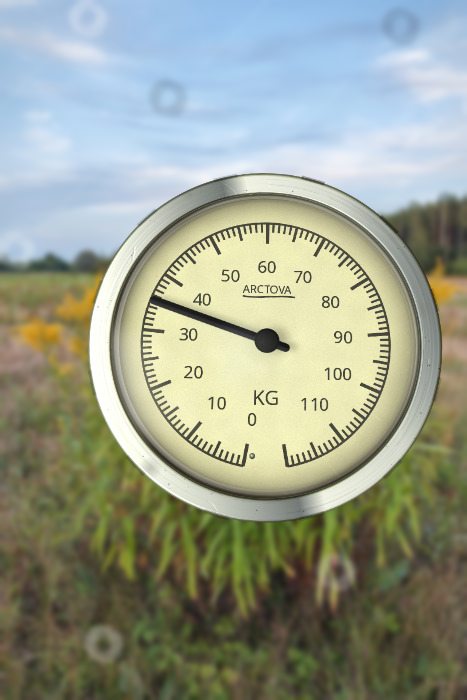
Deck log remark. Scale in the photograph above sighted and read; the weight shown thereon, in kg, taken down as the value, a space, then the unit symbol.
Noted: 35 kg
